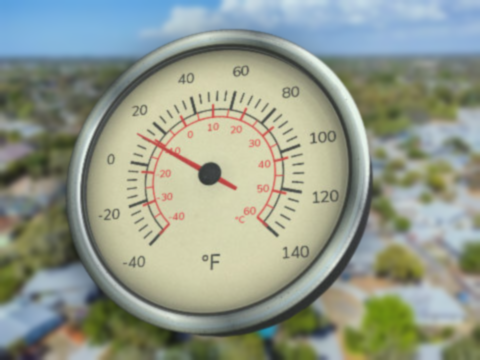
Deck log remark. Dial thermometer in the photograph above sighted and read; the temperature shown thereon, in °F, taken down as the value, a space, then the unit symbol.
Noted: 12 °F
